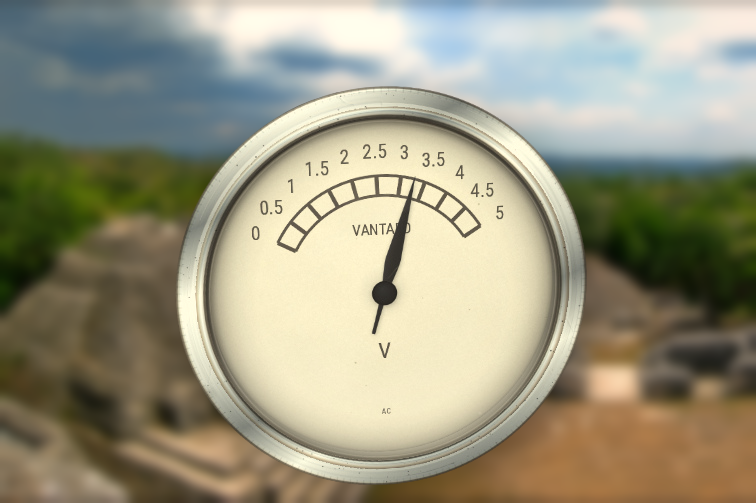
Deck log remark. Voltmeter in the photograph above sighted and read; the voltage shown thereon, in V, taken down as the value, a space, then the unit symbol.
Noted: 3.25 V
